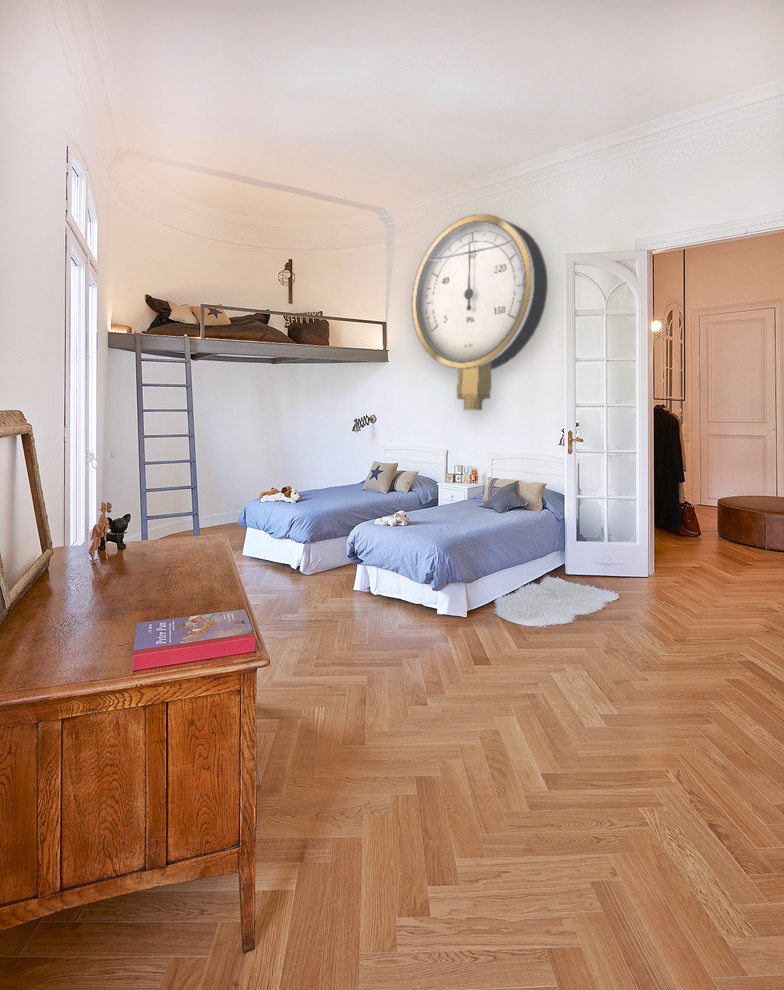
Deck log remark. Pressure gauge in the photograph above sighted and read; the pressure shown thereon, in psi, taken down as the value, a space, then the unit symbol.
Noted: 80 psi
